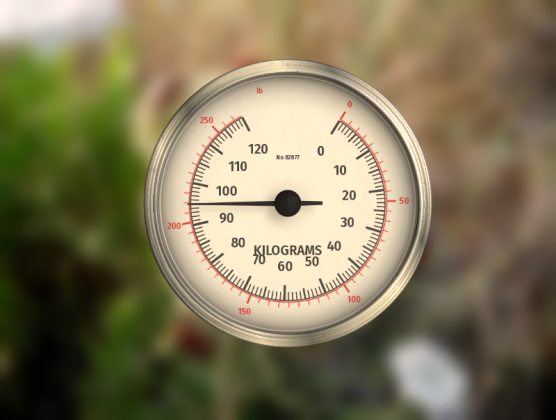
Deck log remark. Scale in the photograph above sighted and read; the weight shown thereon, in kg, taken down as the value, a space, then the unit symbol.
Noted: 95 kg
